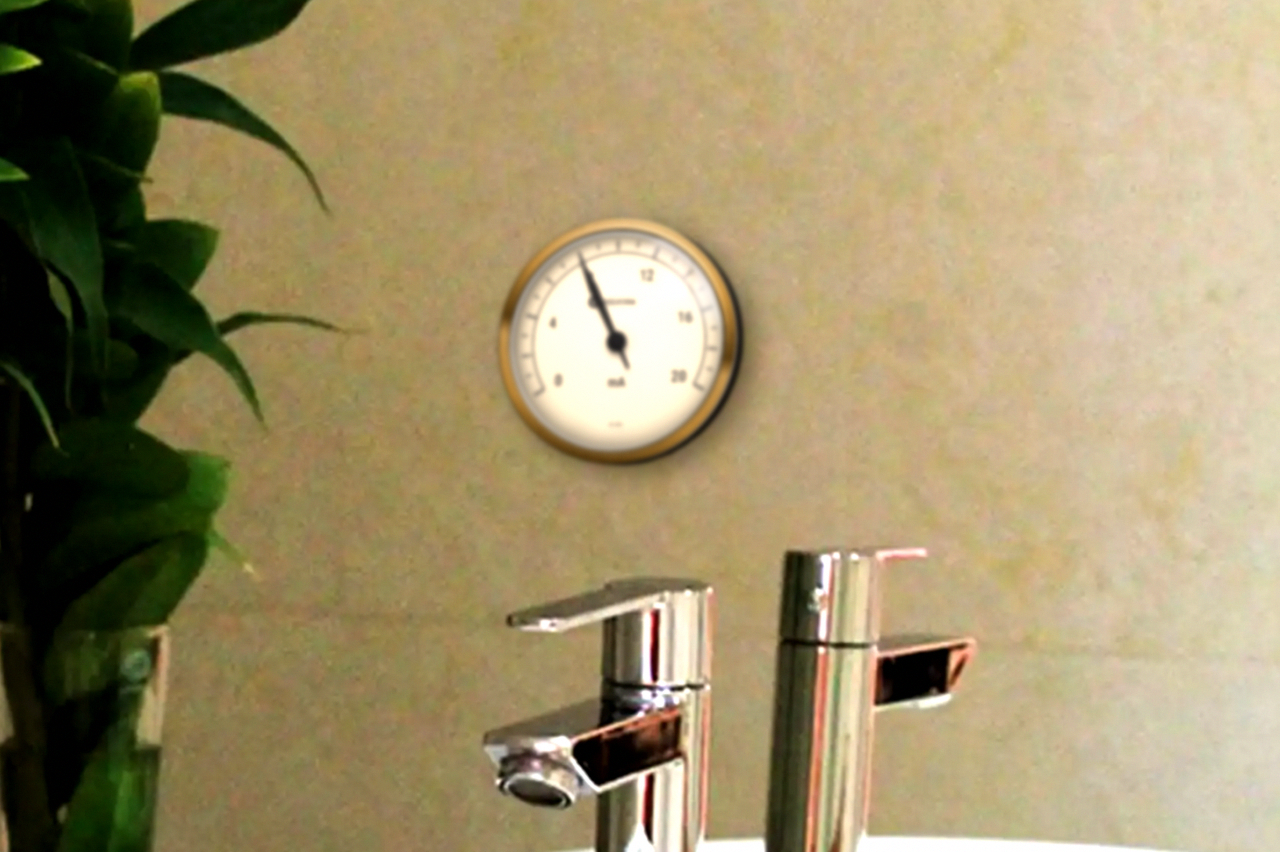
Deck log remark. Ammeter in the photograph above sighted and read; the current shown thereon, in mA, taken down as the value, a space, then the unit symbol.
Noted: 8 mA
